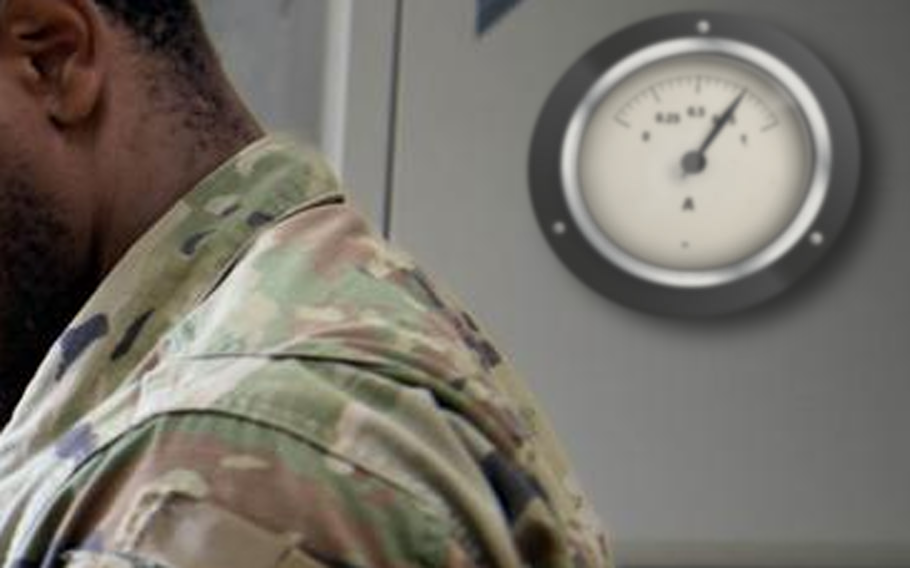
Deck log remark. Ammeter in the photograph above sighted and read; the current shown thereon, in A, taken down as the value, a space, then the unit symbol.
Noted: 0.75 A
